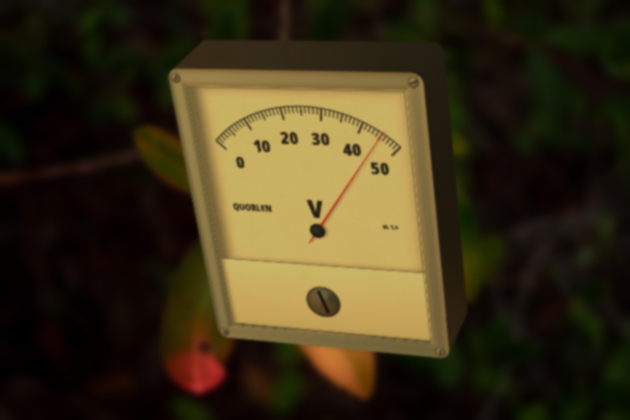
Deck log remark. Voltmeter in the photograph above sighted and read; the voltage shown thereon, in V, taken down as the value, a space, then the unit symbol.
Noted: 45 V
